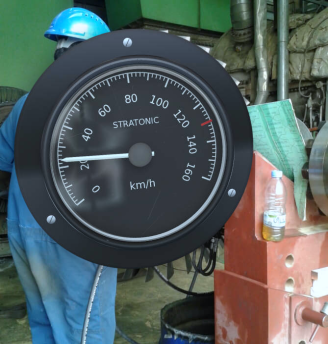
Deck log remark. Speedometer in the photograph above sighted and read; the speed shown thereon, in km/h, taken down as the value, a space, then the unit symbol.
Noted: 24 km/h
